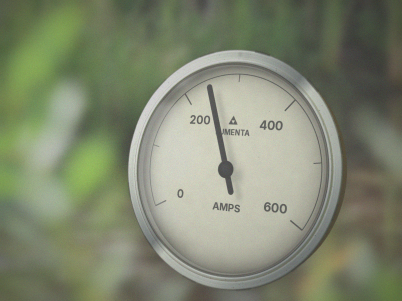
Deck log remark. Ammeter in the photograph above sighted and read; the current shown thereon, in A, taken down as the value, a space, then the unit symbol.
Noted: 250 A
